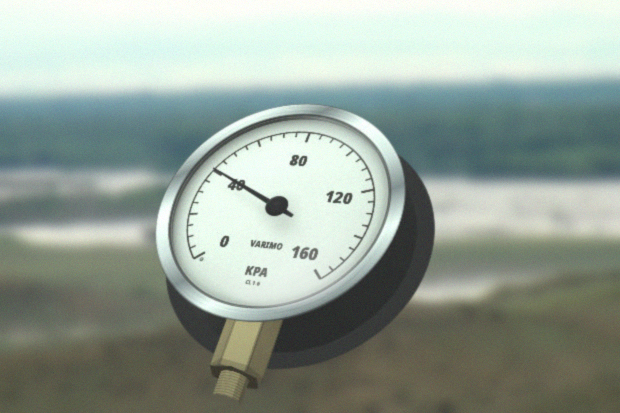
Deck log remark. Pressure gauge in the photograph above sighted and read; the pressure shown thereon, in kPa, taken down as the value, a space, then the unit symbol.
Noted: 40 kPa
